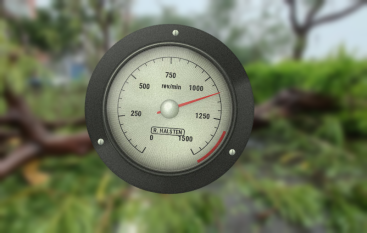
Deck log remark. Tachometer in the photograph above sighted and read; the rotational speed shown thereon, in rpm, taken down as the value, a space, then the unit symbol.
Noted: 1100 rpm
